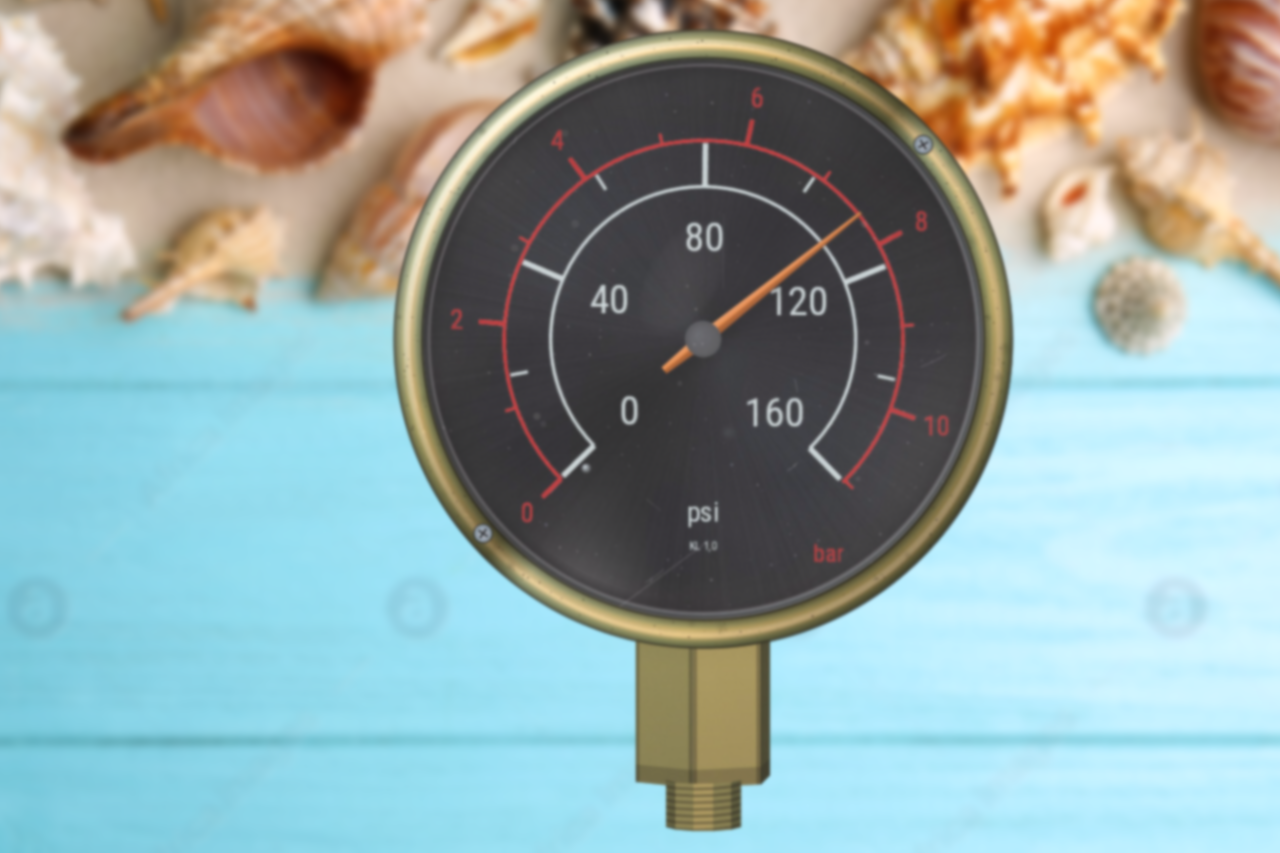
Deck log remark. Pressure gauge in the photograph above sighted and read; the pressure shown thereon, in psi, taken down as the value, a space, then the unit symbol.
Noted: 110 psi
